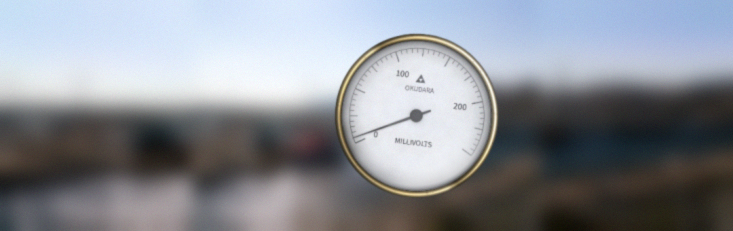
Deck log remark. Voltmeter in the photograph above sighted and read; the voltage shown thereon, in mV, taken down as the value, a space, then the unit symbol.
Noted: 5 mV
